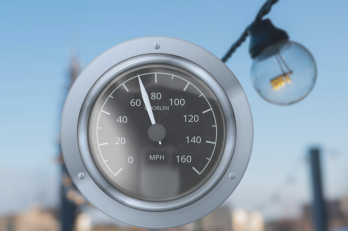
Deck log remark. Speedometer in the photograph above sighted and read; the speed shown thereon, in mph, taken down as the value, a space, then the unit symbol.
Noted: 70 mph
